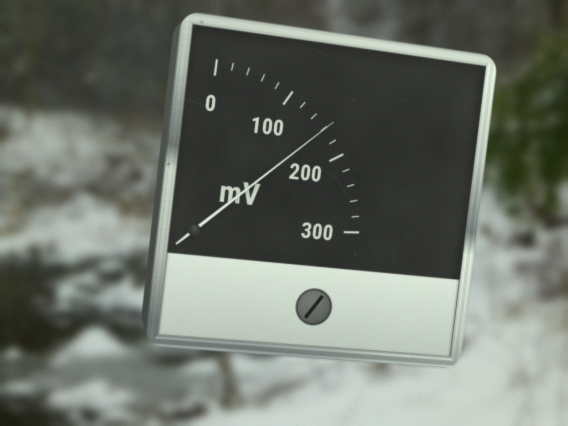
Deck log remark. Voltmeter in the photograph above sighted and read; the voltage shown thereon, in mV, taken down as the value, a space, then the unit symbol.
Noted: 160 mV
